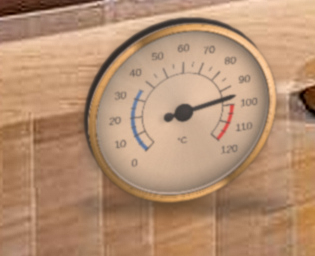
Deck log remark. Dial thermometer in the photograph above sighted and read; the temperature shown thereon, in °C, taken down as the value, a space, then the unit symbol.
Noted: 95 °C
